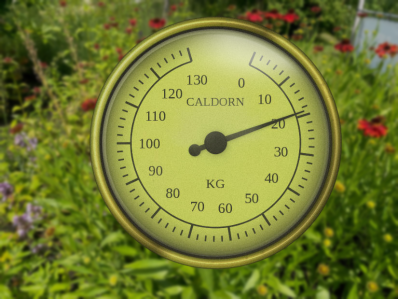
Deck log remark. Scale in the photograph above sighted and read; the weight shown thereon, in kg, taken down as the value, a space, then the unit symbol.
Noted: 19 kg
